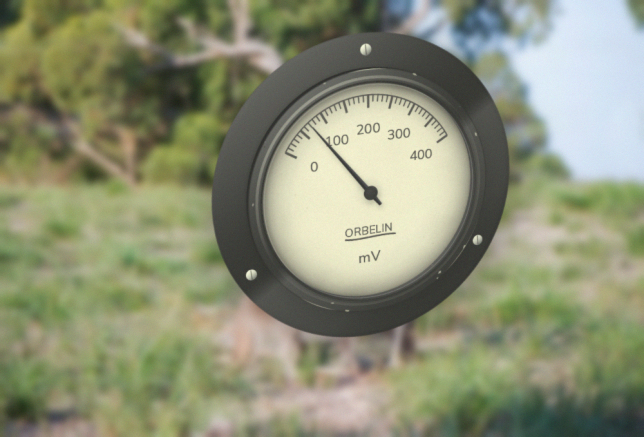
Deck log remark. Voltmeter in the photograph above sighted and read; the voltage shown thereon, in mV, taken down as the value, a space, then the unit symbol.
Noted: 70 mV
